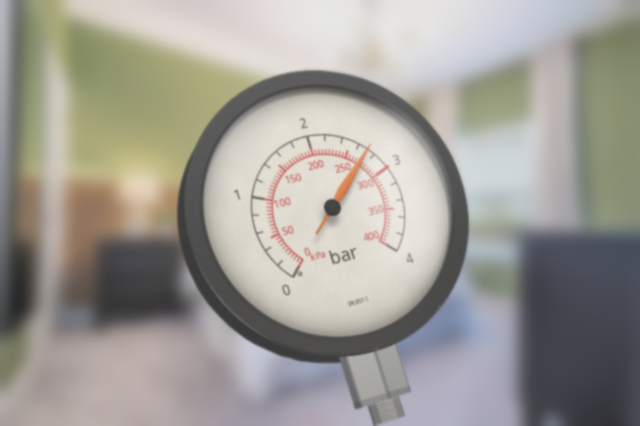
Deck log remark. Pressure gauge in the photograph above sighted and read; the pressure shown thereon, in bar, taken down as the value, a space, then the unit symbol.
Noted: 2.7 bar
